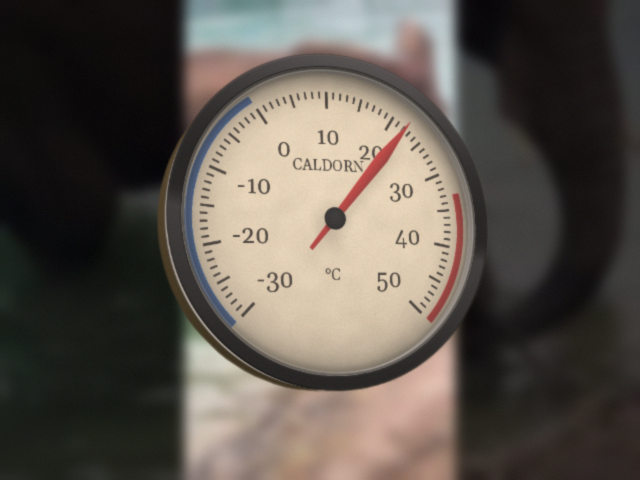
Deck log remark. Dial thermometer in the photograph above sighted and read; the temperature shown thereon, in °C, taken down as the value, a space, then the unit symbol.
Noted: 22 °C
